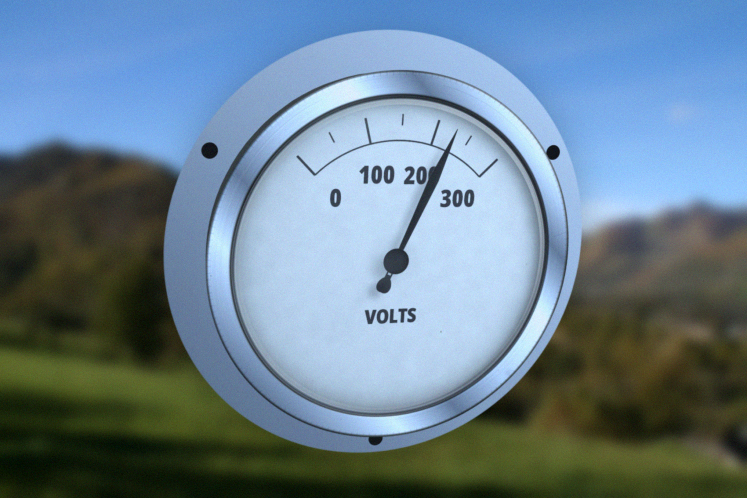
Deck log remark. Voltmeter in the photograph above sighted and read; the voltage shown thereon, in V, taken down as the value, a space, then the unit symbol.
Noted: 225 V
